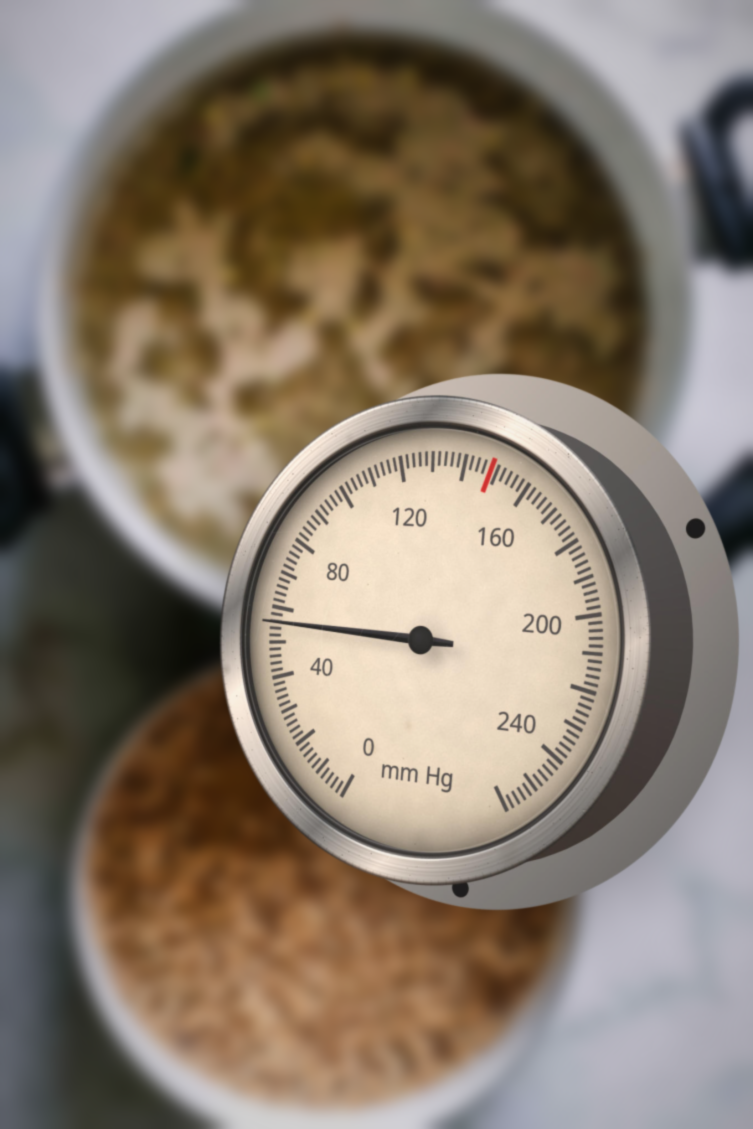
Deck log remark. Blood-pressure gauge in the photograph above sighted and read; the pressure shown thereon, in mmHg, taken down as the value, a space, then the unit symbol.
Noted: 56 mmHg
